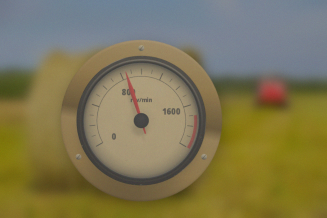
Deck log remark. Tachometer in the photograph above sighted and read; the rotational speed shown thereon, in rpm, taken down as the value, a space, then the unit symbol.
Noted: 850 rpm
